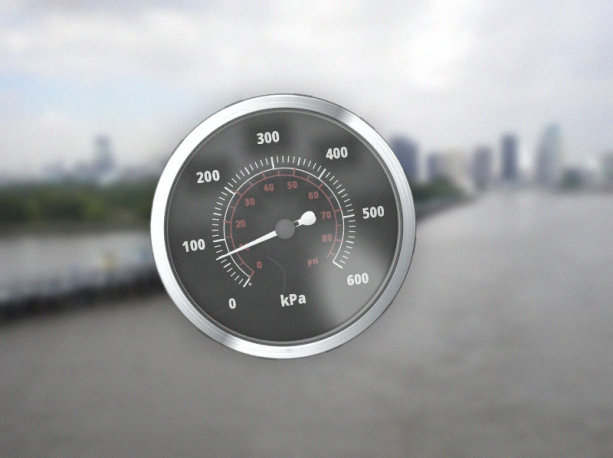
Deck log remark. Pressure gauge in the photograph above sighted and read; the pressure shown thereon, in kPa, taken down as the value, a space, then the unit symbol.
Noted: 70 kPa
